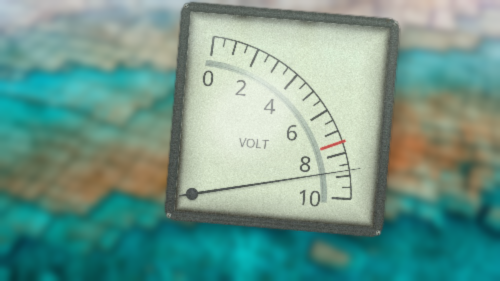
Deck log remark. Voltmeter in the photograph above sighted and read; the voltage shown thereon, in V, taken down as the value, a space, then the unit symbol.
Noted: 8.75 V
